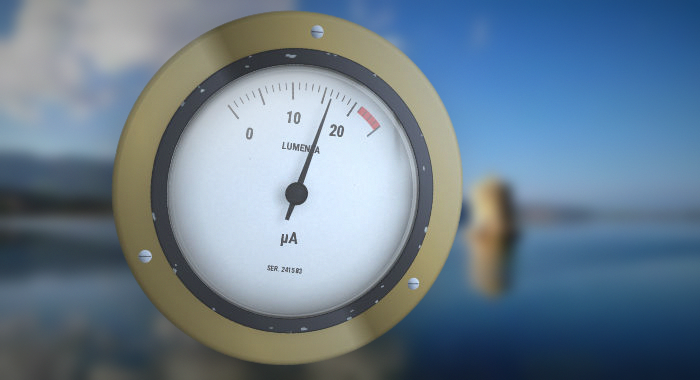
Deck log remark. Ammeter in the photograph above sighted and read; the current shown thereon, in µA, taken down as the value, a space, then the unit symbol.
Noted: 16 µA
